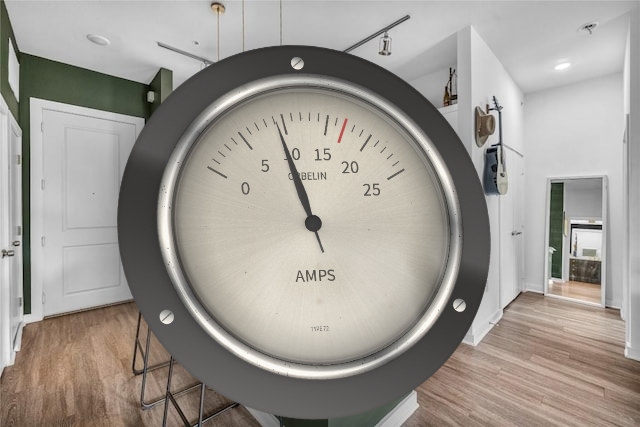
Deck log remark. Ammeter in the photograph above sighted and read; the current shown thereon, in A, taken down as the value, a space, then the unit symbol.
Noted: 9 A
